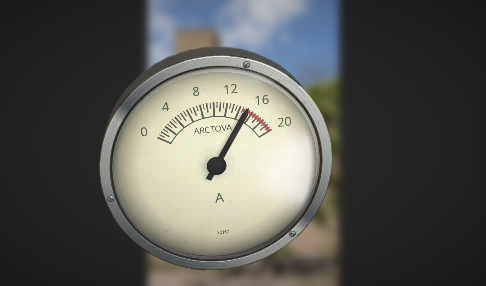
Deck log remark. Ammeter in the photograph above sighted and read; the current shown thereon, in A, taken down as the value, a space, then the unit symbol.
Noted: 15 A
